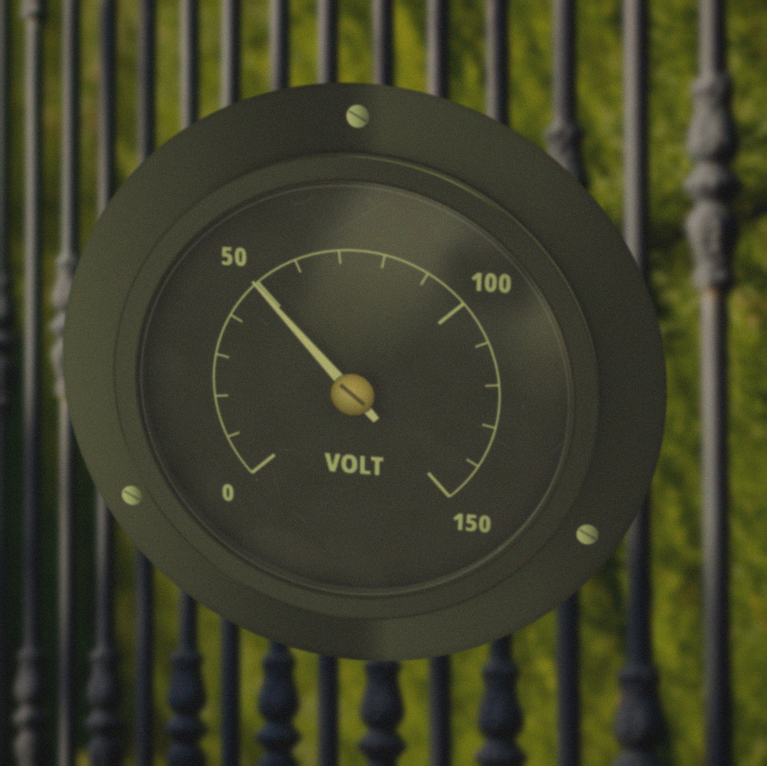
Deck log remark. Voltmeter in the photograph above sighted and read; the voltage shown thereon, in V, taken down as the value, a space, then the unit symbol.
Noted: 50 V
